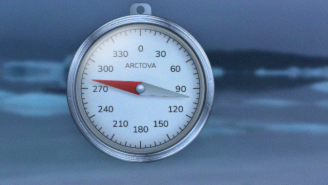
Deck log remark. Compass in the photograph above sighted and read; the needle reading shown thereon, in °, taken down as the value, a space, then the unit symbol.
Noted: 280 °
